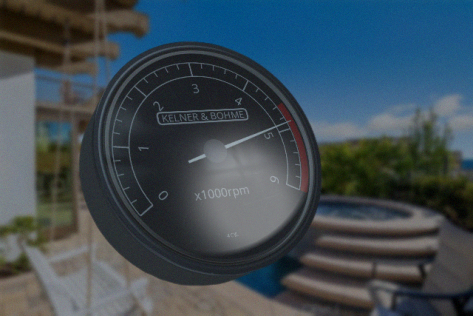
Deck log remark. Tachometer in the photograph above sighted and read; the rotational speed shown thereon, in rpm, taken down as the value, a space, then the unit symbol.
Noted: 4900 rpm
